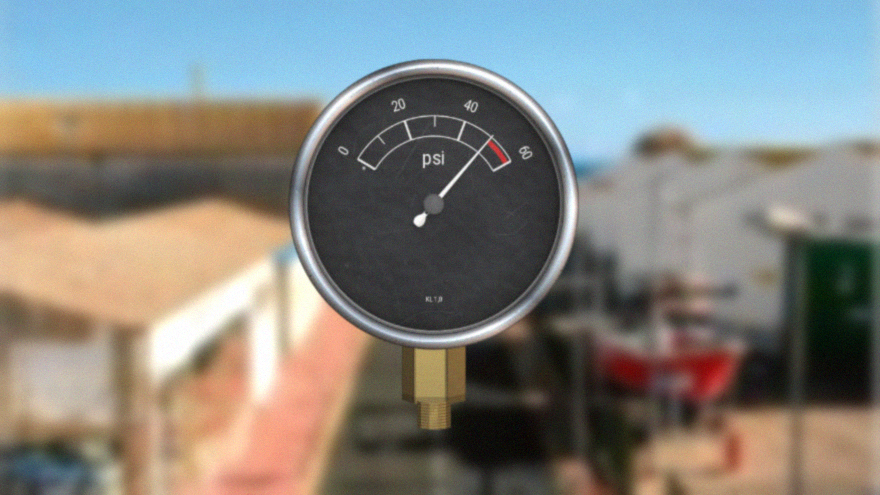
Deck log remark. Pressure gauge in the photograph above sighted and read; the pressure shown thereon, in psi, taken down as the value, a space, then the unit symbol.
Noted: 50 psi
